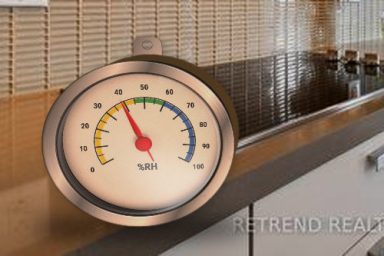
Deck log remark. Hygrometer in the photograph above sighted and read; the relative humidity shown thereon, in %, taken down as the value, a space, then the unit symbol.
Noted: 40 %
